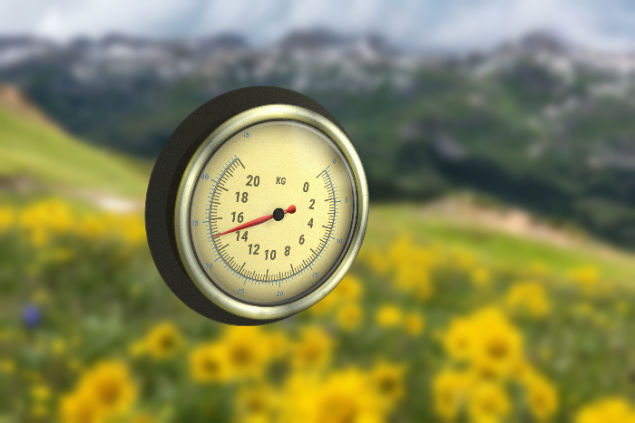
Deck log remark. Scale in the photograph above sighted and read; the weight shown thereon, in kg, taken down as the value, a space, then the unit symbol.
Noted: 15 kg
